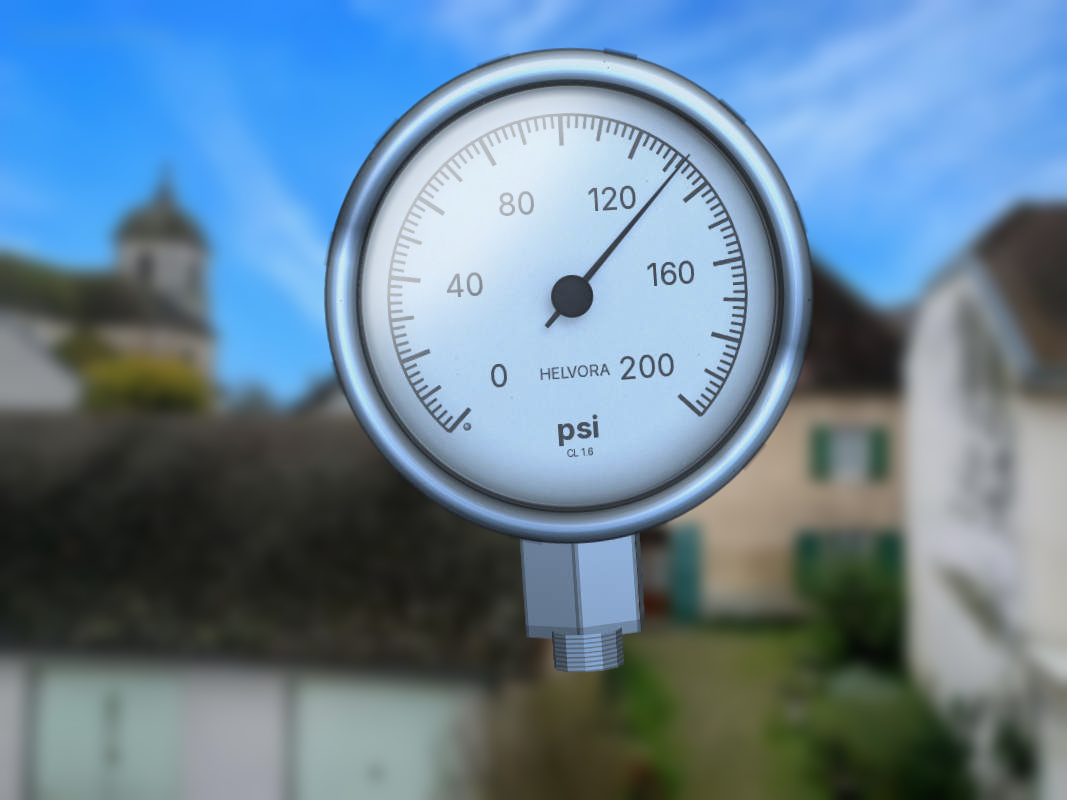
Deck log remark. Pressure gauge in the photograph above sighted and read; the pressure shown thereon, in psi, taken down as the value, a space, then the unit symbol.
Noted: 132 psi
